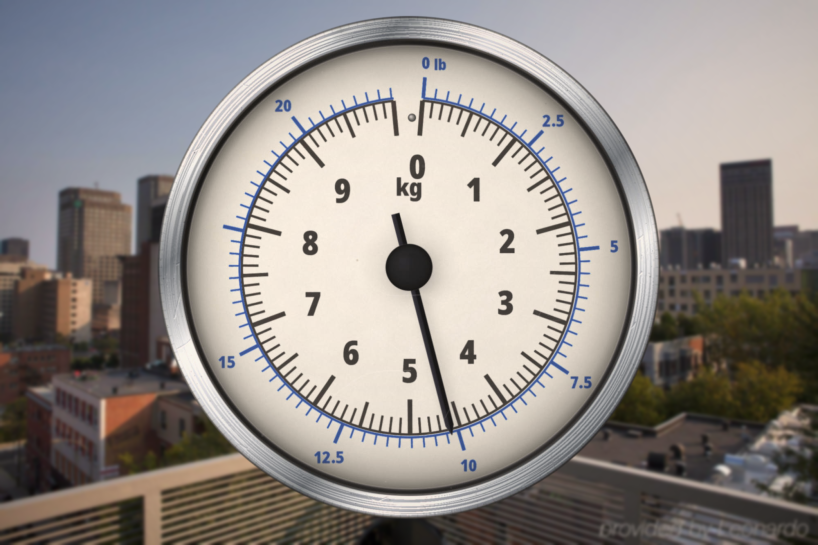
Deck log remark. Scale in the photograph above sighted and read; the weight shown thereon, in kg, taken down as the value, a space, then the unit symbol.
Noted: 4.6 kg
